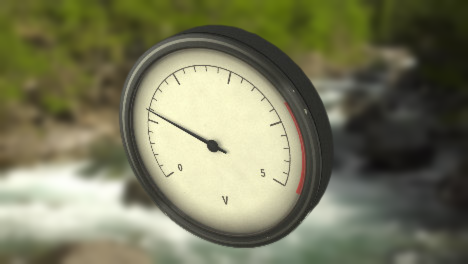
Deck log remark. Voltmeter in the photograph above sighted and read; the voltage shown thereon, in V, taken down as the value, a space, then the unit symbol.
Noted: 1.2 V
